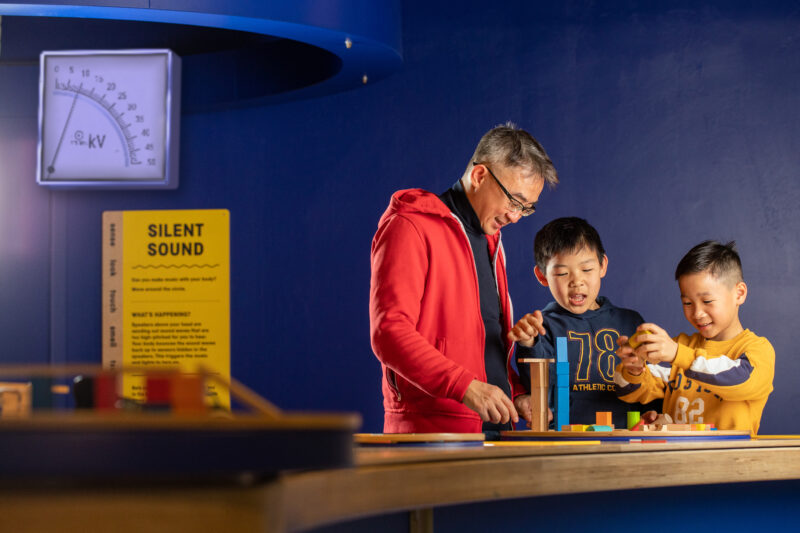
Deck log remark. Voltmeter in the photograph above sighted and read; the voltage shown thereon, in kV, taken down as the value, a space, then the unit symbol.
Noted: 10 kV
